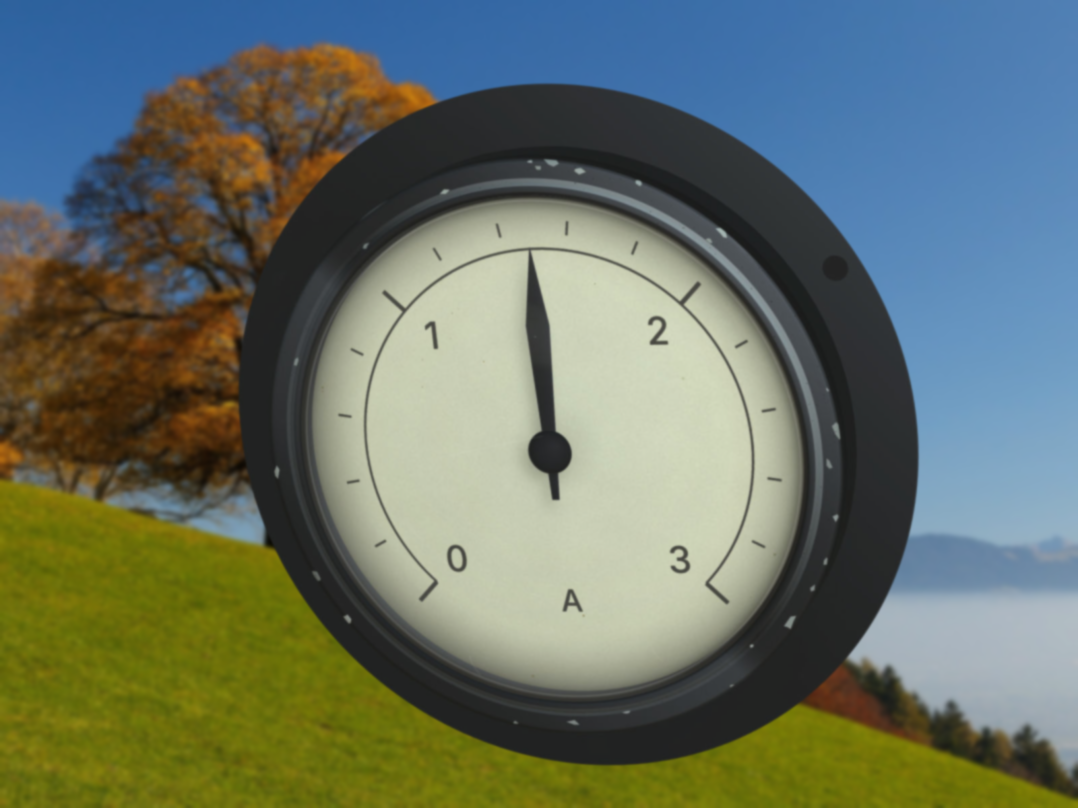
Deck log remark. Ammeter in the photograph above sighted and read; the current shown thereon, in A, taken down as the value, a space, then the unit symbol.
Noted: 1.5 A
